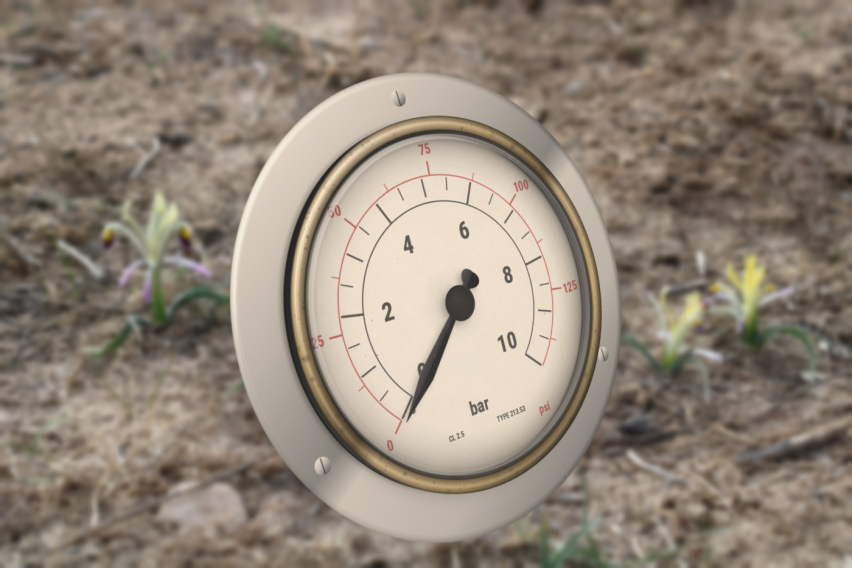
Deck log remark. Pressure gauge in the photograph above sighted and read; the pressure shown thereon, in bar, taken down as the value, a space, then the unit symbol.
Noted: 0 bar
